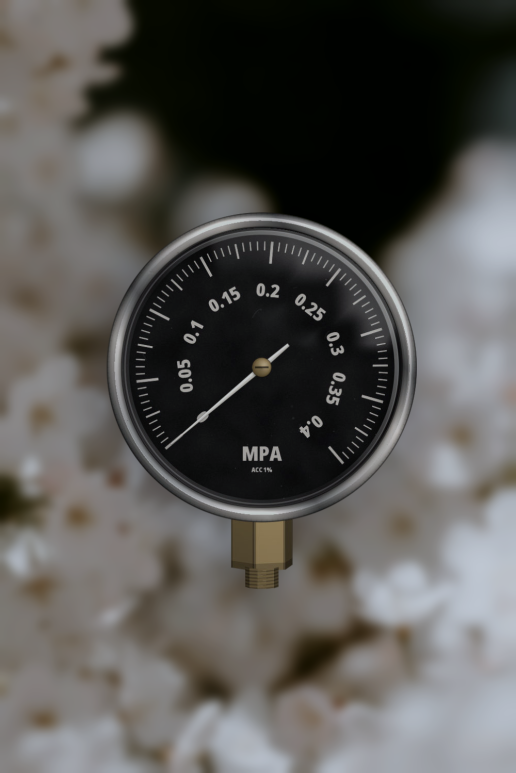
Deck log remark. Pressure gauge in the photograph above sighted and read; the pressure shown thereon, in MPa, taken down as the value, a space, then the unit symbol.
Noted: 0 MPa
